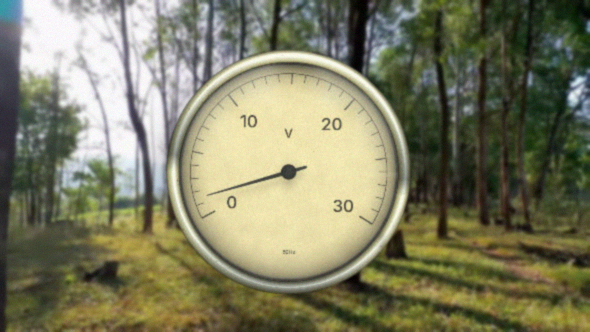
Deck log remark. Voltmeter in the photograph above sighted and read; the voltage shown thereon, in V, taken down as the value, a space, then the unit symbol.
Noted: 1.5 V
